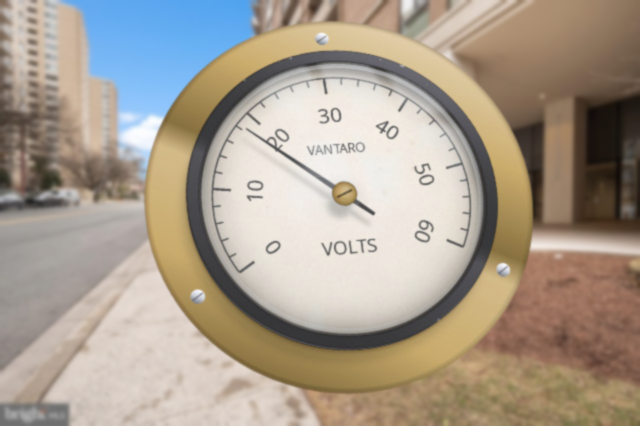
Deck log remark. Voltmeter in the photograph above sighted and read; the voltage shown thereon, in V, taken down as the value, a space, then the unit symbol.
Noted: 18 V
